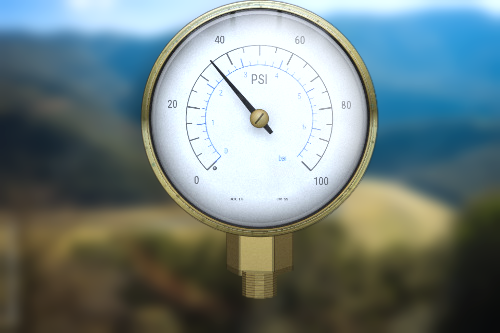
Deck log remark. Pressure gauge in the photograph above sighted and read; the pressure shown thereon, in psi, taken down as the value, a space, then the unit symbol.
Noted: 35 psi
